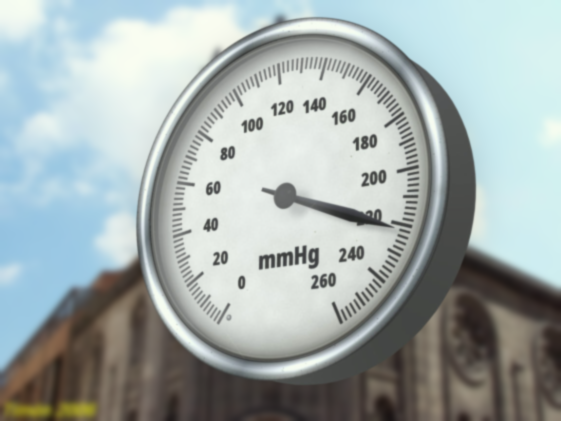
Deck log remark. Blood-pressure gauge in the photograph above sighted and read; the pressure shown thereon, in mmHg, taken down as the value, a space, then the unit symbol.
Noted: 222 mmHg
